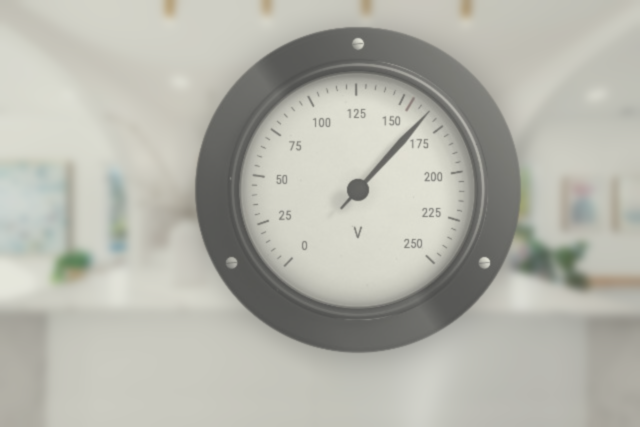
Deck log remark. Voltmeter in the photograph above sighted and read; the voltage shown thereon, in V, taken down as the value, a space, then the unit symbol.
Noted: 165 V
